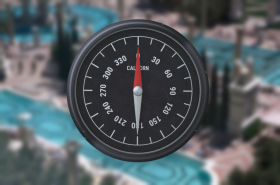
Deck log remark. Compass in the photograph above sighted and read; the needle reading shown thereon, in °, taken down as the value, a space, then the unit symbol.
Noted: 0 °
